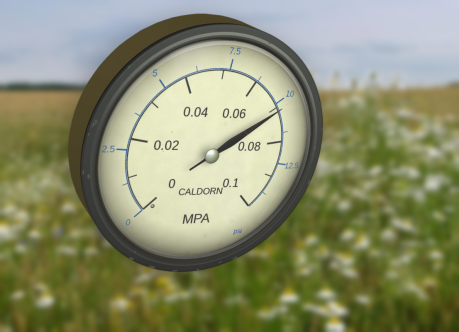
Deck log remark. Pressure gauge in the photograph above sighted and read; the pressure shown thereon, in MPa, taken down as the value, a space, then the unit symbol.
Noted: 0.07 MPa
